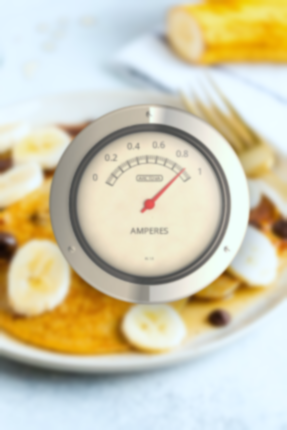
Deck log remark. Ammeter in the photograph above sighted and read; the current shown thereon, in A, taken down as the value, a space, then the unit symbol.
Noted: 0.9 A
